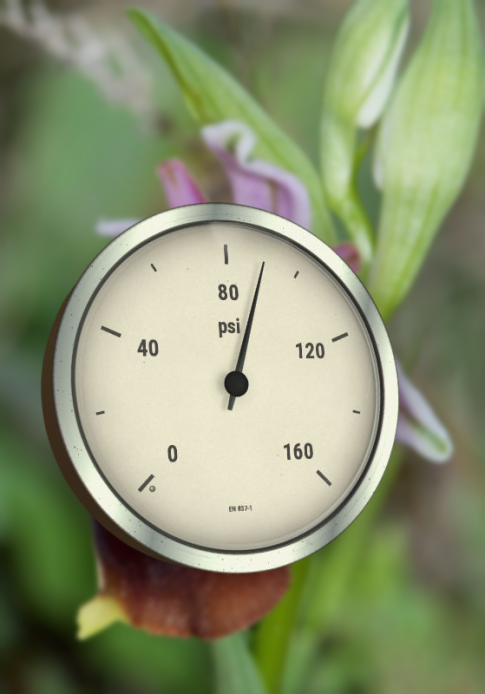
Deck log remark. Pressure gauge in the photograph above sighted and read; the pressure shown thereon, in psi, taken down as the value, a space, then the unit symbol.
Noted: 90 psi
